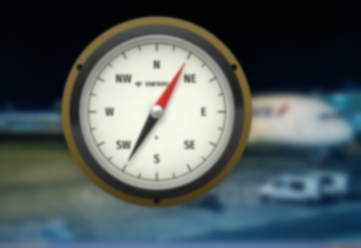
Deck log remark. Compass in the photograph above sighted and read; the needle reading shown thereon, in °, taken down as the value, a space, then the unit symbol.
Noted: 30 °
